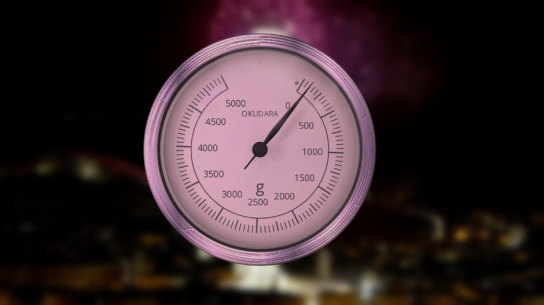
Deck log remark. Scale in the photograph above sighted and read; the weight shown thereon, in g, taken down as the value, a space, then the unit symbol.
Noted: 100 g
